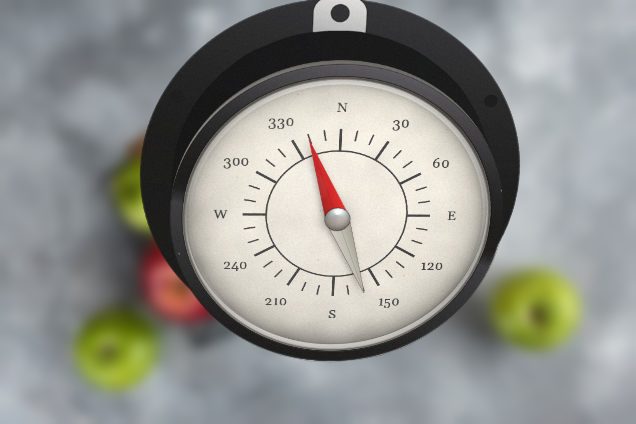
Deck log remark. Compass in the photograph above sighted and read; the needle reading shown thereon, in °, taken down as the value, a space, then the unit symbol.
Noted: 340 °
